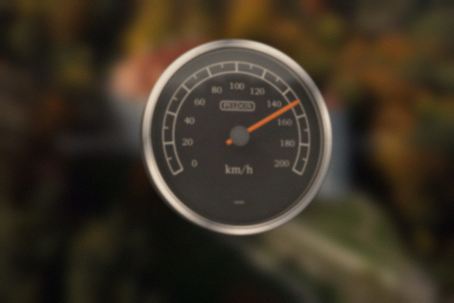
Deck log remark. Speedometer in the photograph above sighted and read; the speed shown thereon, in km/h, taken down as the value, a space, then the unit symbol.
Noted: 150 km/h
